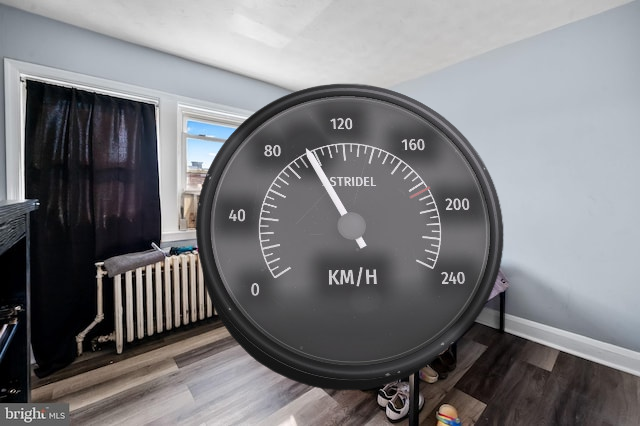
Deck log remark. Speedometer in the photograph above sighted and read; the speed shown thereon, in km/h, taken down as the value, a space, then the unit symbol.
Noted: 95 km/h
